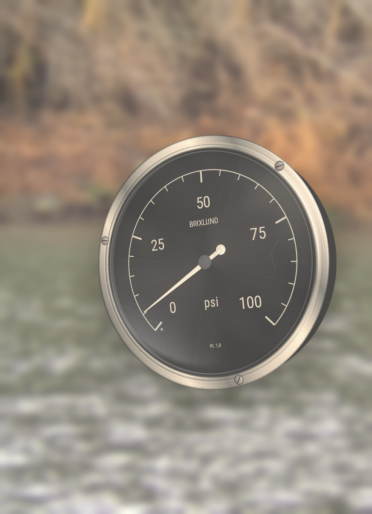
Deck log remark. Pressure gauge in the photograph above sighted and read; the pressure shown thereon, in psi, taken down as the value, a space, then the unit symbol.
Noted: 5 psi
